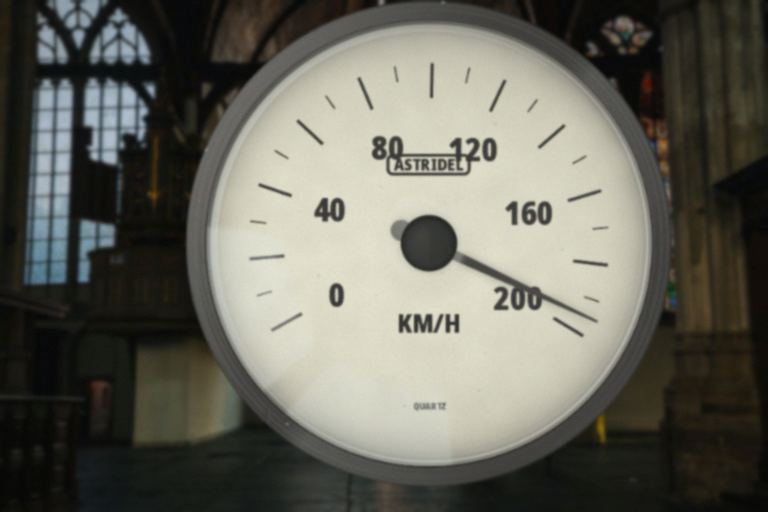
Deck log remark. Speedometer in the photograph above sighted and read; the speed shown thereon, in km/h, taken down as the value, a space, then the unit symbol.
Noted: 195 km/h
